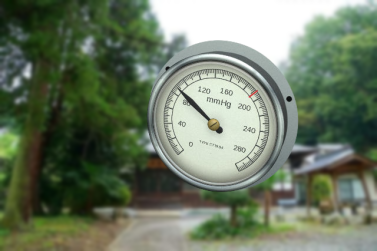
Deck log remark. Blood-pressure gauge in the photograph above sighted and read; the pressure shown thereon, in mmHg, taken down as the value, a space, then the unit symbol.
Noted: 90 mmHg
